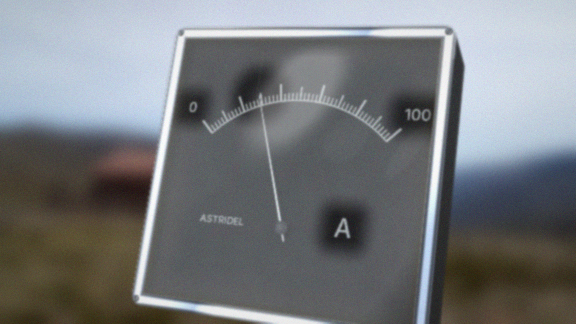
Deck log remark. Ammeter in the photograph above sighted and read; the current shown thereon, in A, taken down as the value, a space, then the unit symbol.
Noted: 30 A
